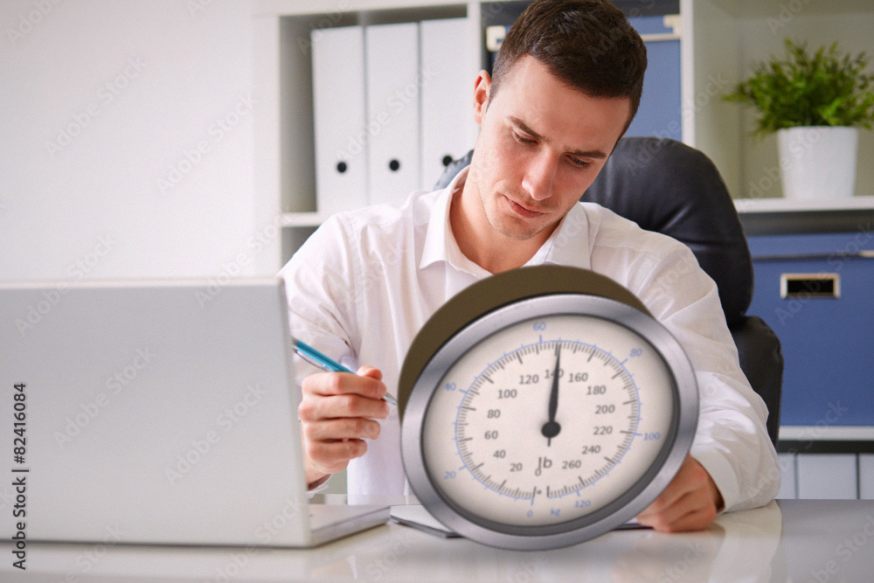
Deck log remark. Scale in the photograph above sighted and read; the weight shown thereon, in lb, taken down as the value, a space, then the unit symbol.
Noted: 140 lb
